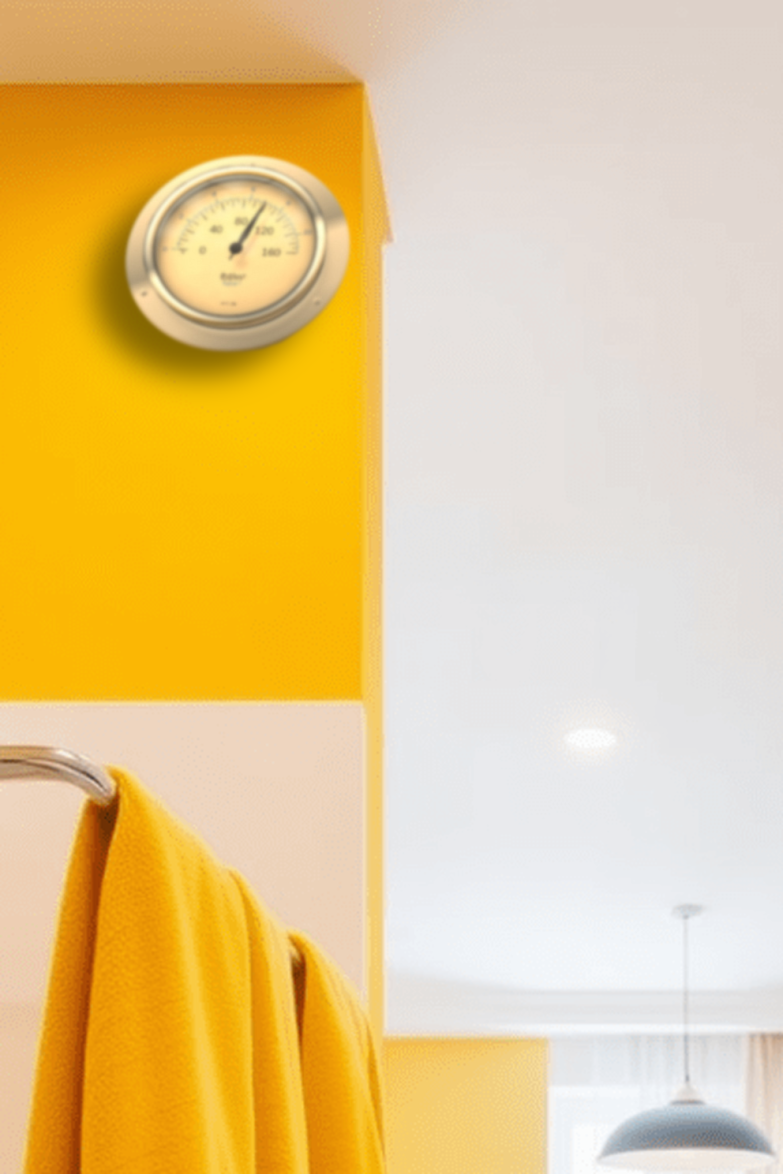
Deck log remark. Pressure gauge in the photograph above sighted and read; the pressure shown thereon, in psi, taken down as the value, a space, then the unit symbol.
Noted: 100 psi
